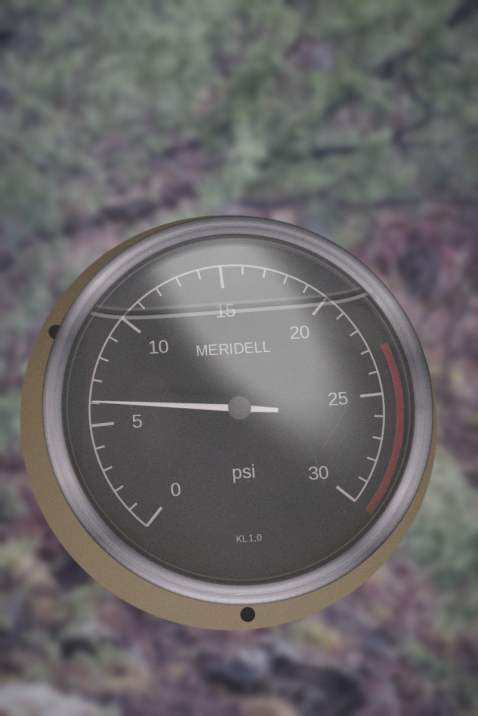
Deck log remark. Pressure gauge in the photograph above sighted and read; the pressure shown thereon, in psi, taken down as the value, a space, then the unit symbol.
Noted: 6 psi
